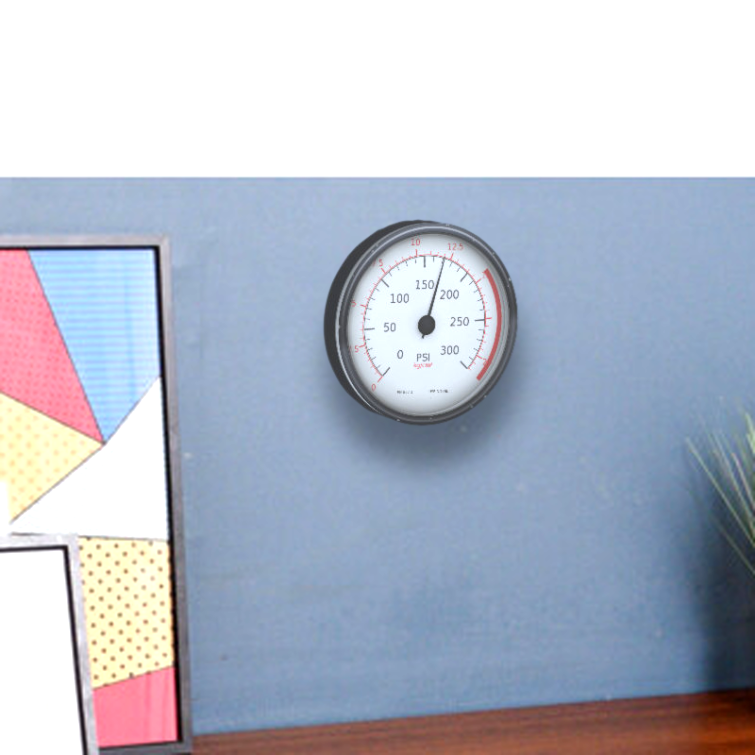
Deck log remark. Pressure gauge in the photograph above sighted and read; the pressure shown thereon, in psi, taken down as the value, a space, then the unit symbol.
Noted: 170 psi
